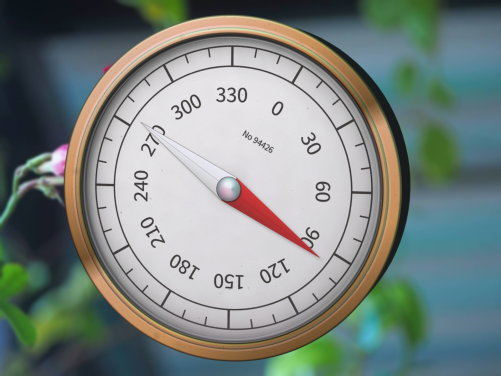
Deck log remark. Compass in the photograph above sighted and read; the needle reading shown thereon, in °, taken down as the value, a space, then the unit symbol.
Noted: 95 °
